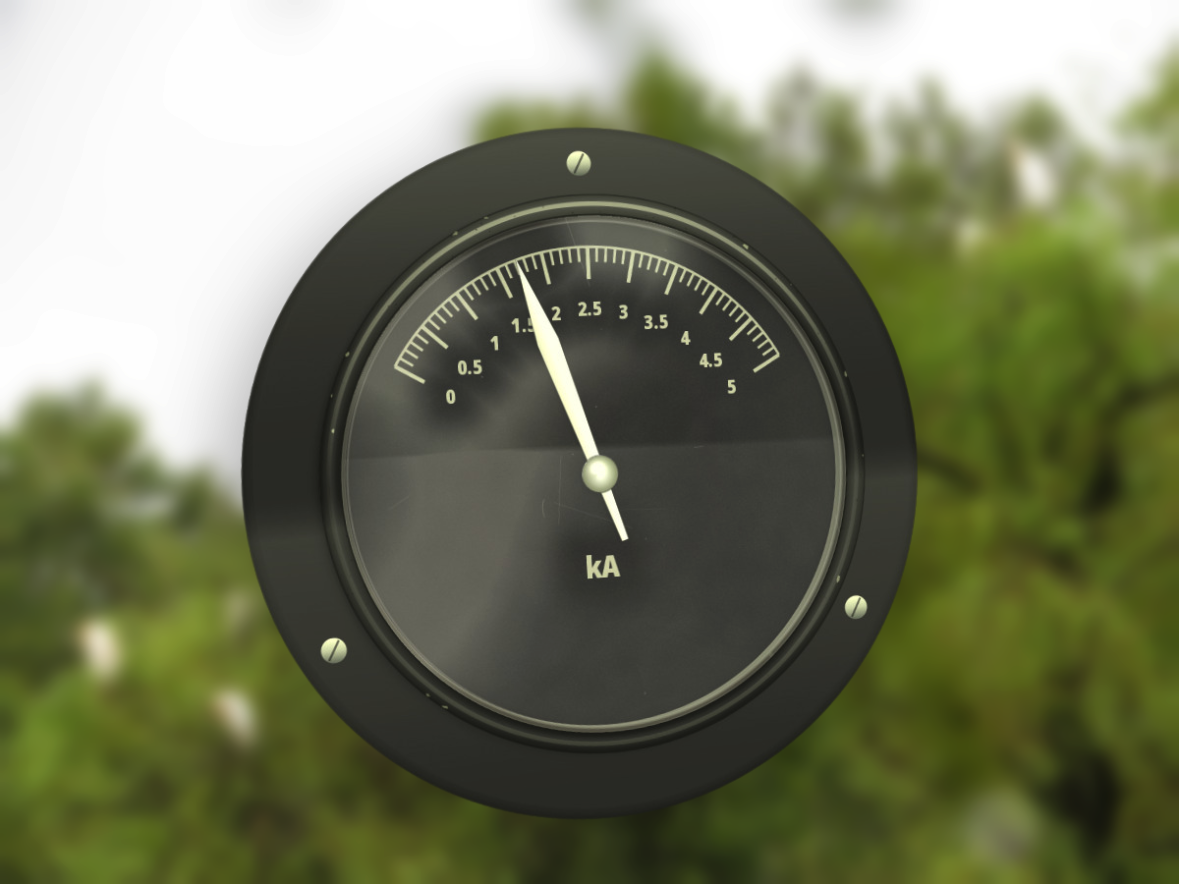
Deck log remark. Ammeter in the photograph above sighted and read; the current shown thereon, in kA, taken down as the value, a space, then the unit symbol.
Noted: 1.7 kA
